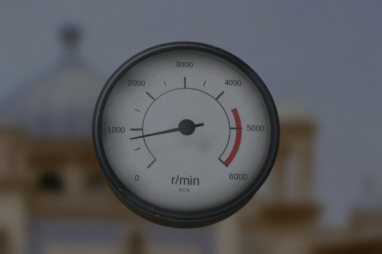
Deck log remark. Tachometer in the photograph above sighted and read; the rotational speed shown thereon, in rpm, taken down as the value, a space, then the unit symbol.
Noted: 750 rpm
